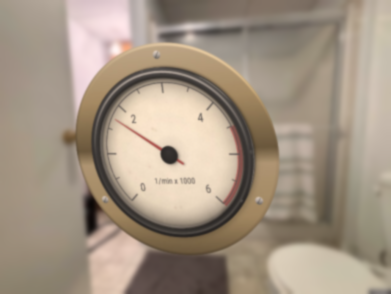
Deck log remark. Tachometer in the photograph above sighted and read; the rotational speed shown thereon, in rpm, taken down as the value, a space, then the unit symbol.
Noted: 1750 rpm
